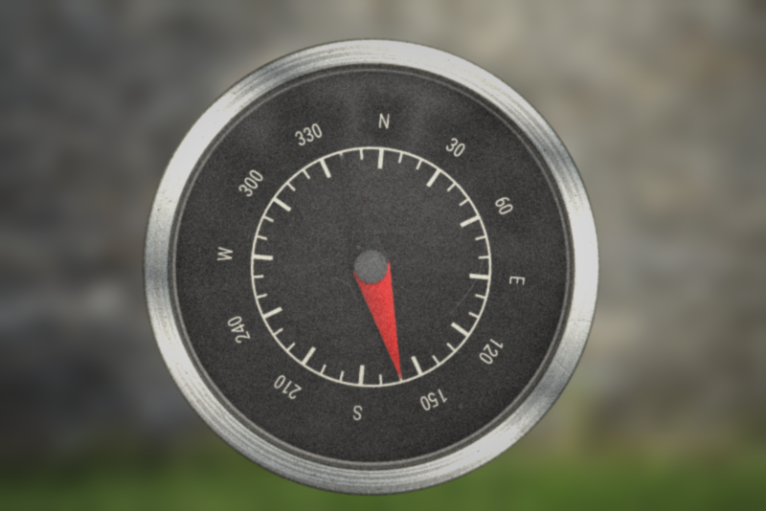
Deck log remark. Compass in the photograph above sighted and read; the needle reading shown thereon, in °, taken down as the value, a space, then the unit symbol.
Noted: 160 °
